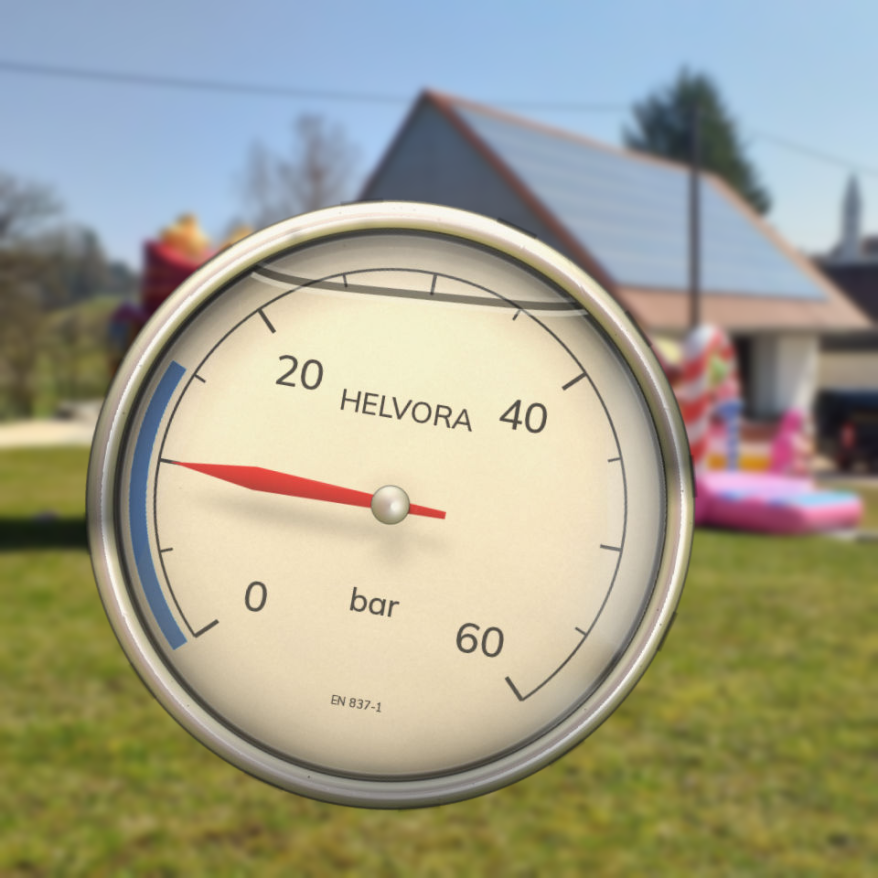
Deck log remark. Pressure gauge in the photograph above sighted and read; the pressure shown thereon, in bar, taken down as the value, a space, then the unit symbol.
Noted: 10 bar
